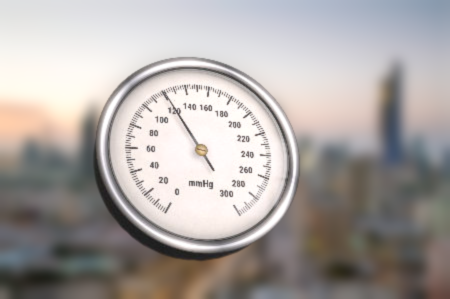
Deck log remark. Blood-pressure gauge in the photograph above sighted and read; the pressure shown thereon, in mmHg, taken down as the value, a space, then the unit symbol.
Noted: 120 mmHg
